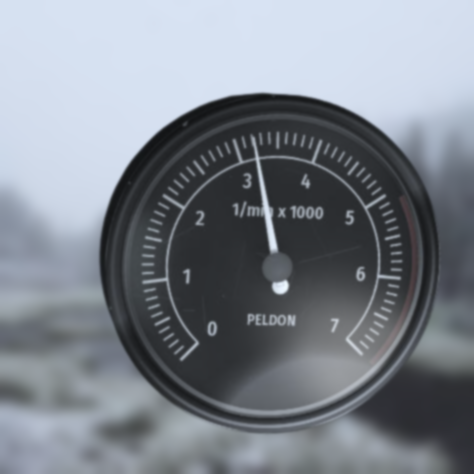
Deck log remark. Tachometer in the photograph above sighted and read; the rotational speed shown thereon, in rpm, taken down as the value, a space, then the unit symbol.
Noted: 3200 rpm
